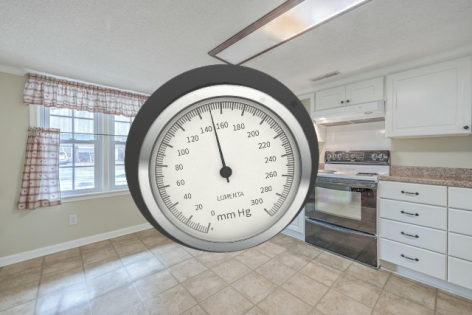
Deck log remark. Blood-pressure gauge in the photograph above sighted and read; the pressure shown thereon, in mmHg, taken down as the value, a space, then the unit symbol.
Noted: 150 mmHg
